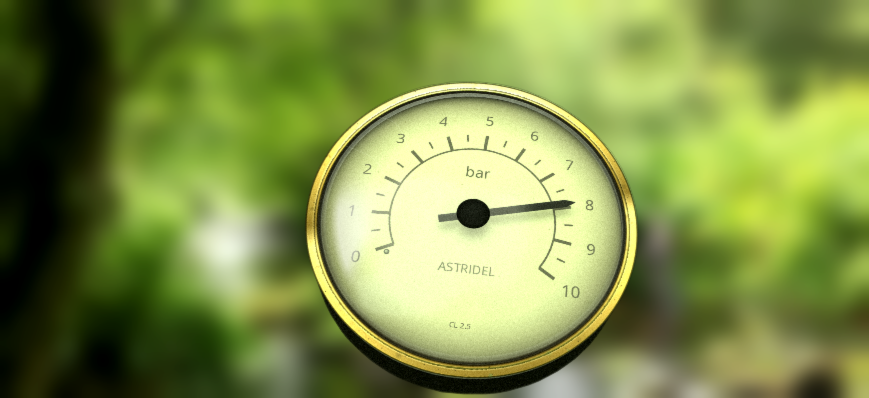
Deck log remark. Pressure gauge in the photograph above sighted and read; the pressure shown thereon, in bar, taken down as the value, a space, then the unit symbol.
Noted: 8 bar
